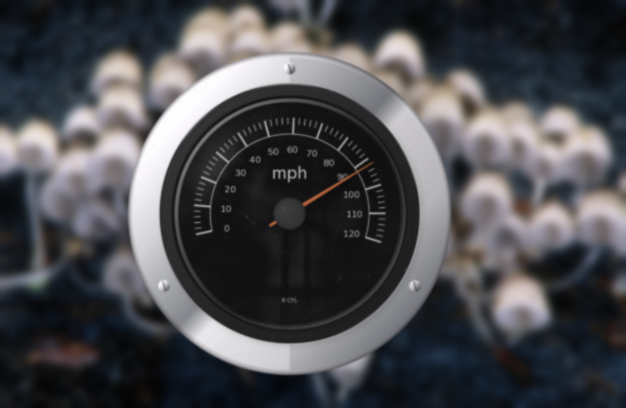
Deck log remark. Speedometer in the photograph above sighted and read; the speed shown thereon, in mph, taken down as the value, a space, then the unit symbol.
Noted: 92 mph
